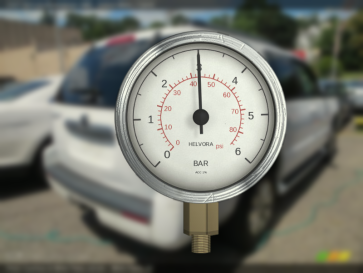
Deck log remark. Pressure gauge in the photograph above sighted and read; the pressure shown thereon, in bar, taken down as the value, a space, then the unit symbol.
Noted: 3 bar
